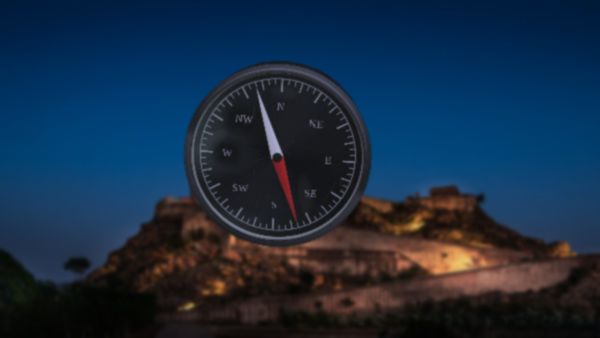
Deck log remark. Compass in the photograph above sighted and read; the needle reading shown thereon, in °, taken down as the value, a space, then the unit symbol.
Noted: 160 °
